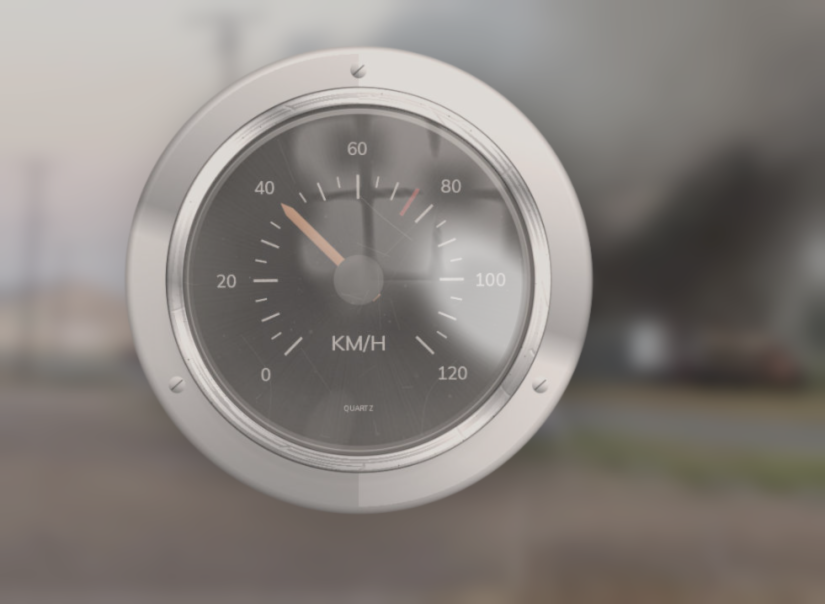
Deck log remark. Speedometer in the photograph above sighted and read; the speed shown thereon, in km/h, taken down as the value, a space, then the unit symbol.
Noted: 40 km/h
